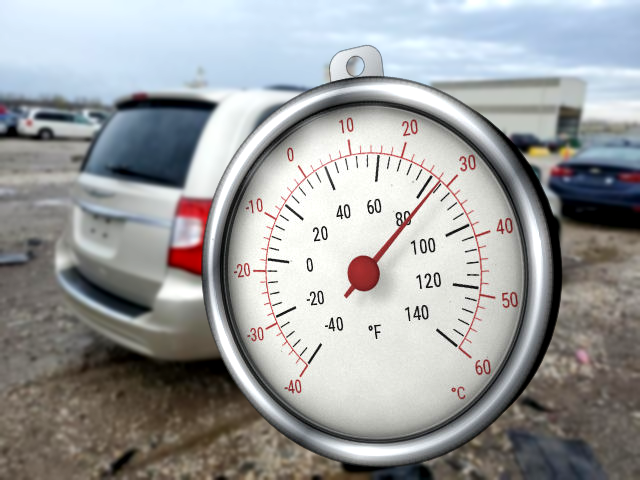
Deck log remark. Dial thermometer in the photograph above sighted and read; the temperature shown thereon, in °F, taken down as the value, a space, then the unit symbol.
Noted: 84 °F
